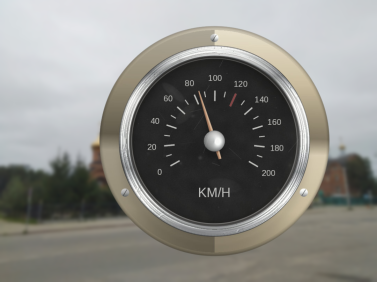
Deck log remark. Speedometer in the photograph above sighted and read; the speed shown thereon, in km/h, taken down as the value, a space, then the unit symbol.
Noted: 85 km/h
